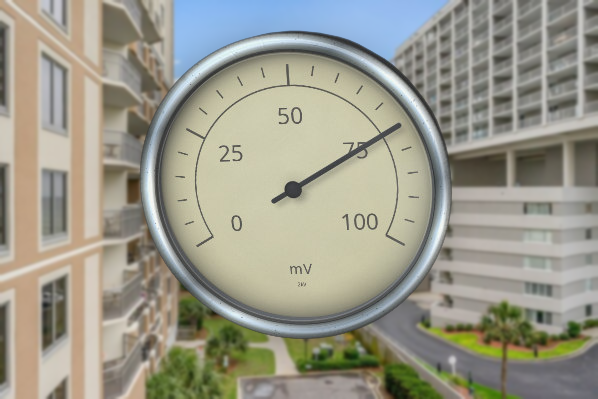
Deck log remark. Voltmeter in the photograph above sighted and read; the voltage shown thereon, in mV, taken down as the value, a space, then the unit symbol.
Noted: 75 mV
